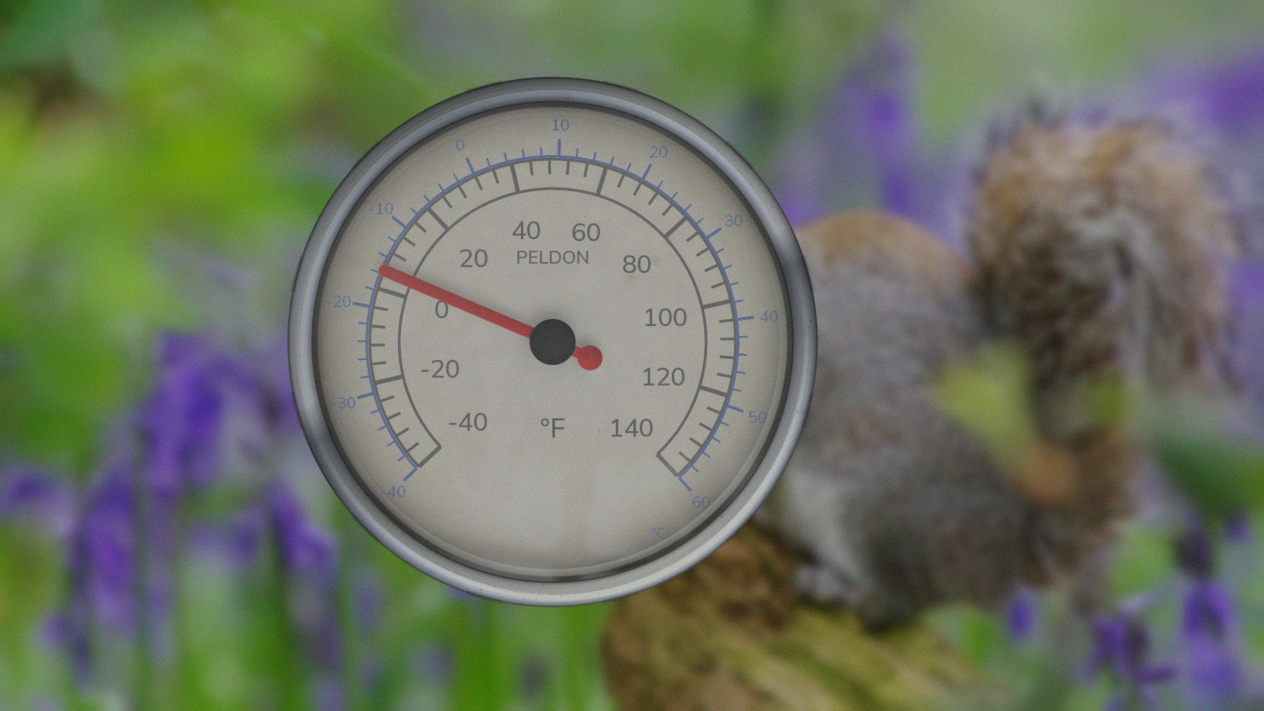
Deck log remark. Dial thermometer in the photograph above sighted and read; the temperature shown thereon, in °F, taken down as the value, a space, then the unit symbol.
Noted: 4 °F
